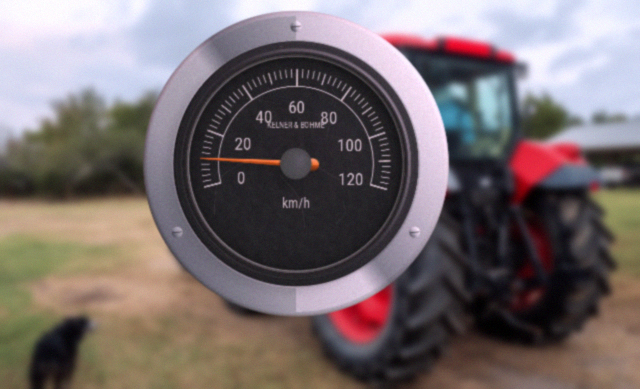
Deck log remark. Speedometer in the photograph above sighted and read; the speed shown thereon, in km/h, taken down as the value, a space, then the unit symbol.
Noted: 10 km/h
